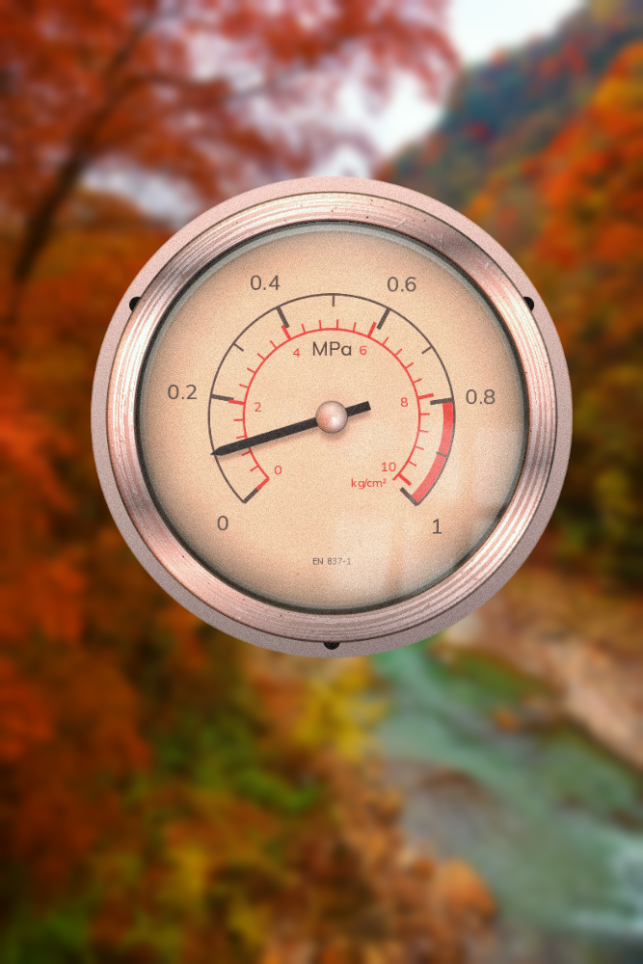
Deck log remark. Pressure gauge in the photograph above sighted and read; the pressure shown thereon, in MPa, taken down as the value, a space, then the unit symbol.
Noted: 0.1 MPa
